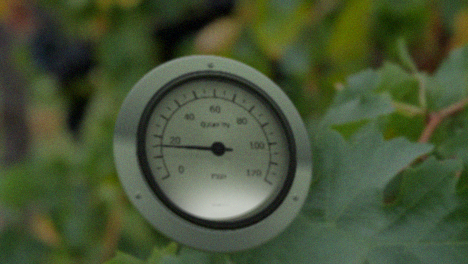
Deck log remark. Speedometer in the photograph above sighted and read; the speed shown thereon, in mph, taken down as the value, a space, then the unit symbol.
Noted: 15 mph
